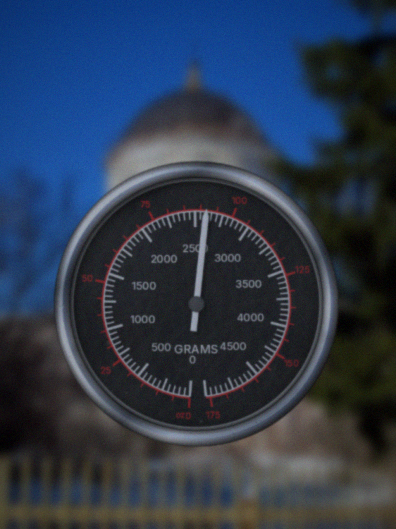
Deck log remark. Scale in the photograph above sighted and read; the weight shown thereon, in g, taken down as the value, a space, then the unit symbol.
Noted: 2600 g
